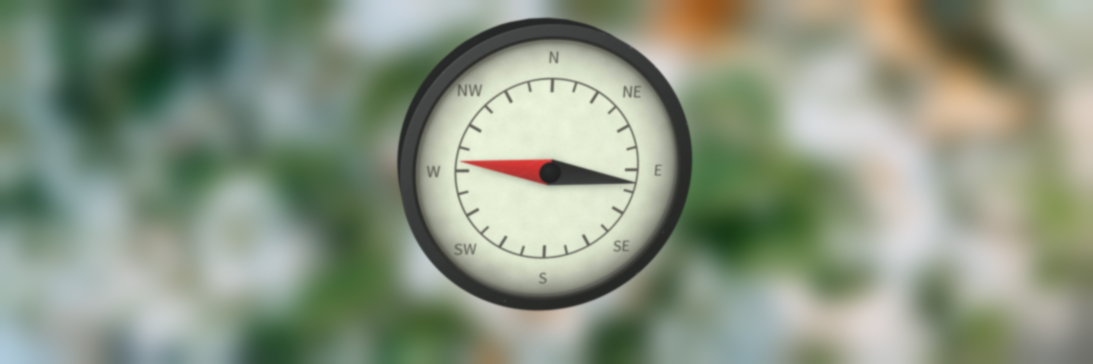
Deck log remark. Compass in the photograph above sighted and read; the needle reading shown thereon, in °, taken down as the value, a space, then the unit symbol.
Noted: 277.5 °
